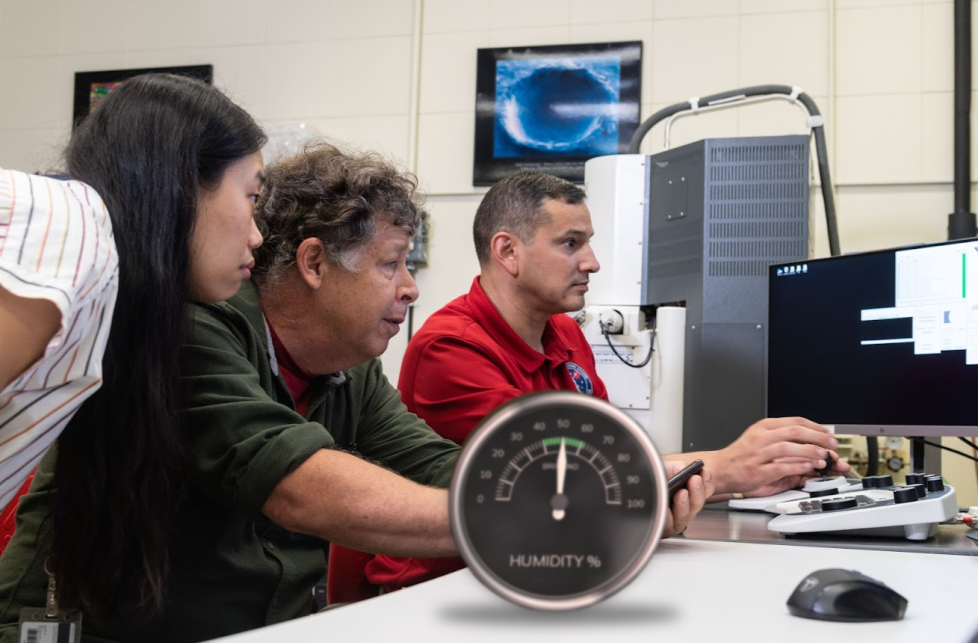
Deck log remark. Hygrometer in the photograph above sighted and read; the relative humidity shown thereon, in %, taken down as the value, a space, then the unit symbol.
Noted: 50 %
